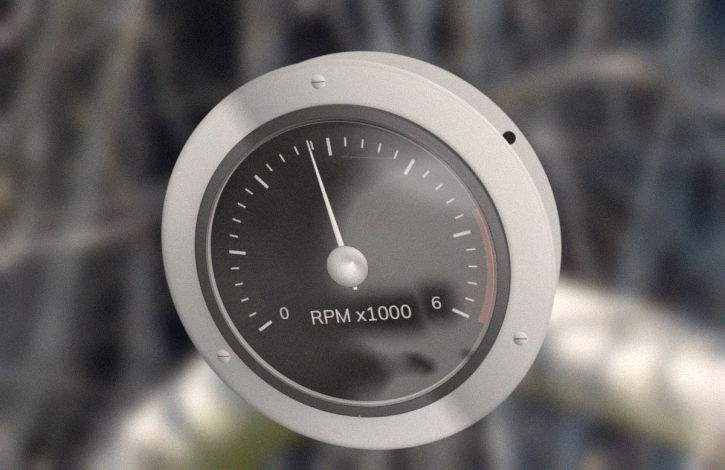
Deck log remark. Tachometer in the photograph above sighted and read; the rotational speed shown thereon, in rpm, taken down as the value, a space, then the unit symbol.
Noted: 2800 rpm
